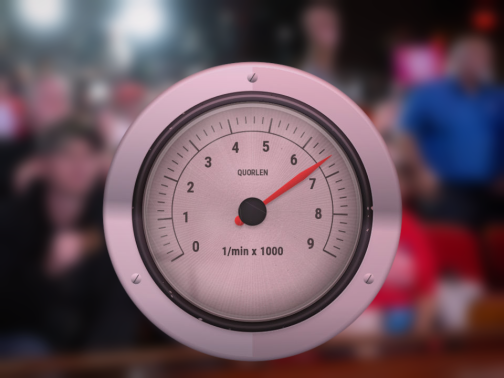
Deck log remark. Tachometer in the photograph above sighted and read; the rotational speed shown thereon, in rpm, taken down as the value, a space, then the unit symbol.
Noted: 6600 rpm
